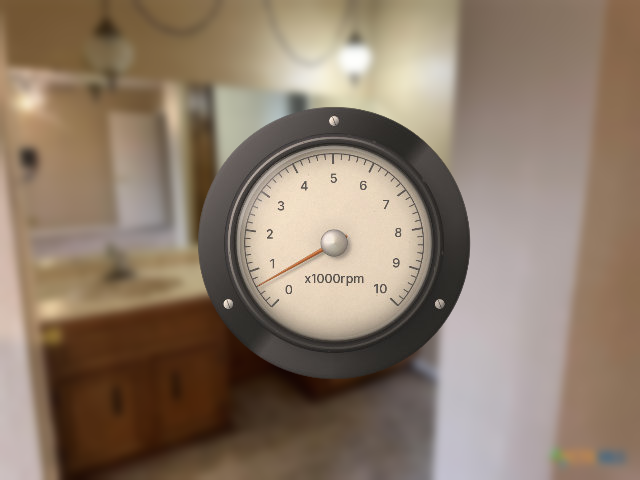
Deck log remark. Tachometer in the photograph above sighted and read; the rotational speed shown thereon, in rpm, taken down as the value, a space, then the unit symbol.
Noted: 600 rpm
